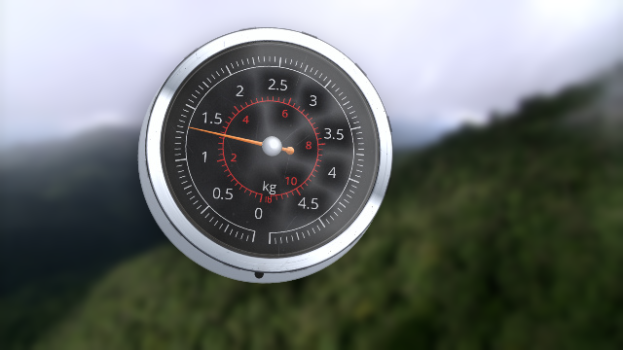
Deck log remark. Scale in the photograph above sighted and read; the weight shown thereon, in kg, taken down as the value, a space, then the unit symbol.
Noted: 1.3 kg
